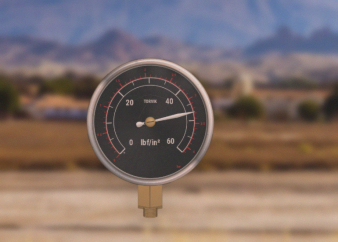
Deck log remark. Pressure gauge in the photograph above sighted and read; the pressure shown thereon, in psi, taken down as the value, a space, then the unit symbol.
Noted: 47.5 psi
